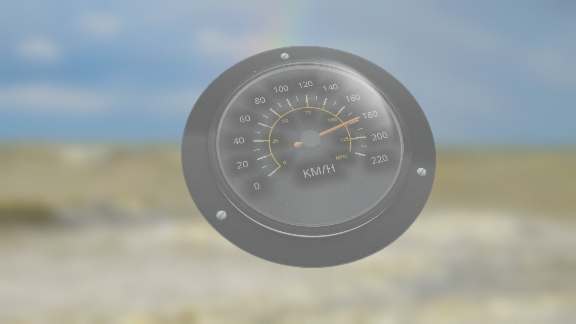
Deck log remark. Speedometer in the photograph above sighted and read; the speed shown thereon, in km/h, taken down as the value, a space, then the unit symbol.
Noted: 180 km/h
